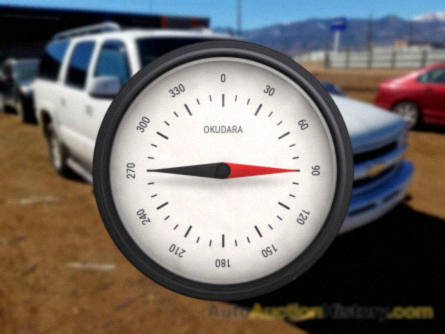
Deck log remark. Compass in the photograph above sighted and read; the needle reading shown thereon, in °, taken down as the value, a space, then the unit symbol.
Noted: 90 °
